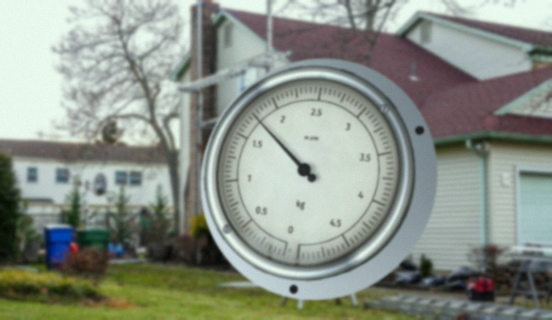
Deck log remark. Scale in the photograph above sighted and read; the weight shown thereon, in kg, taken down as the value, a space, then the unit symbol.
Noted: 1.75 kg
